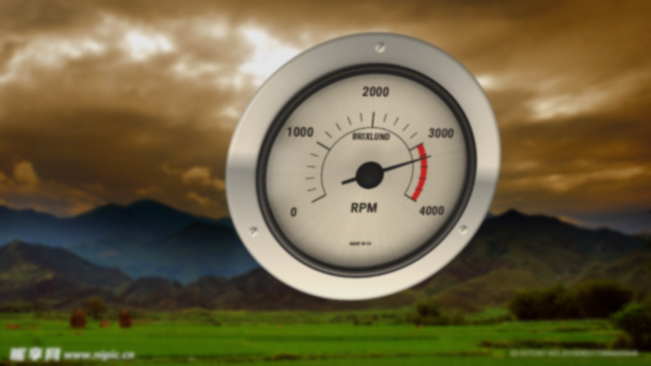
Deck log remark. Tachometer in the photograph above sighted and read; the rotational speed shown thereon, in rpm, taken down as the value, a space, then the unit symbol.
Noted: 3200 rpm
